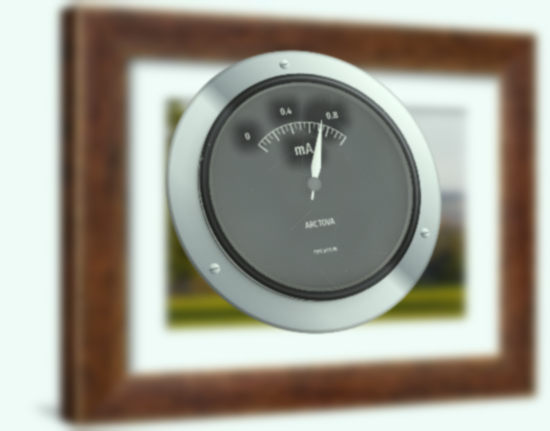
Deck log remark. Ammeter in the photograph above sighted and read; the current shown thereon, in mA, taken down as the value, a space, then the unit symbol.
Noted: 0.7 mA
